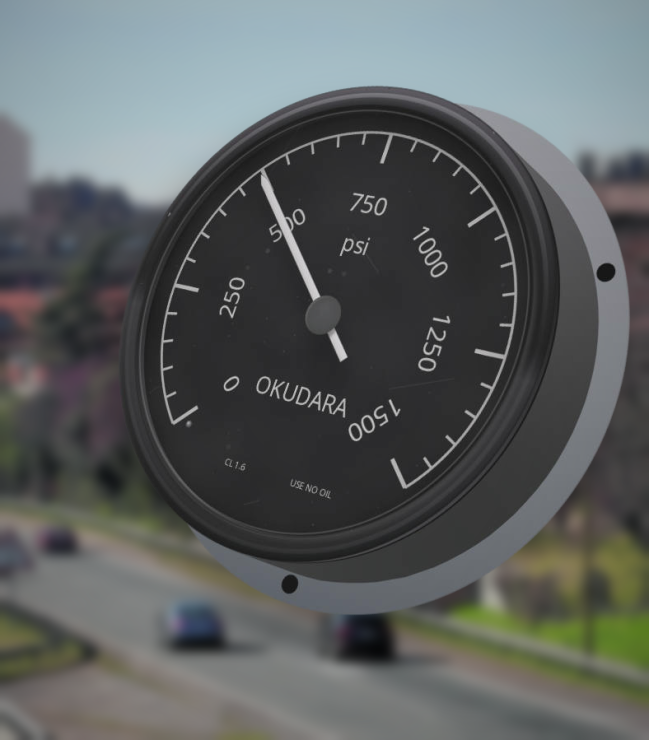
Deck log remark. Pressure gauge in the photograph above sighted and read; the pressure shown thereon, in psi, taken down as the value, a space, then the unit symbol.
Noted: 500 psi
